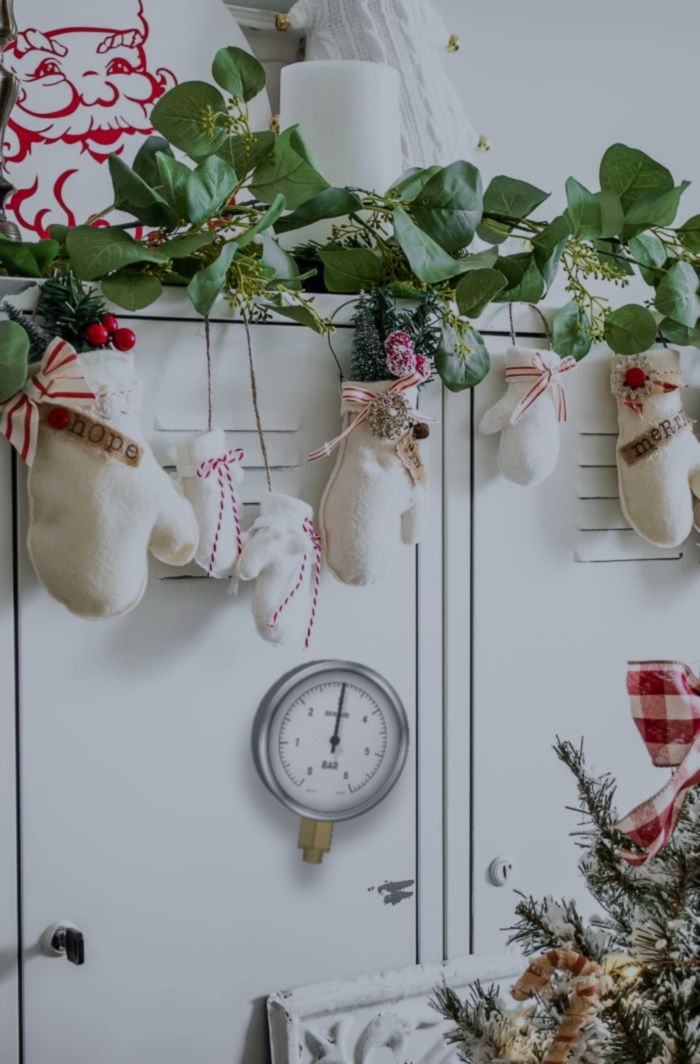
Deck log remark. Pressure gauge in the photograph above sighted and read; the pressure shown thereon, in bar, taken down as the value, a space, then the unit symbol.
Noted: 3 bar
